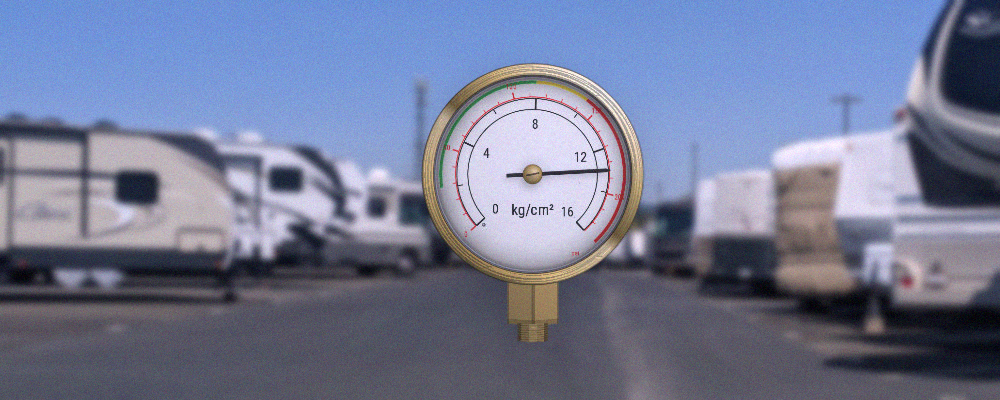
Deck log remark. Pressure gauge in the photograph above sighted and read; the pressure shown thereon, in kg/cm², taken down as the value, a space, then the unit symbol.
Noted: 13 kg/cm²
